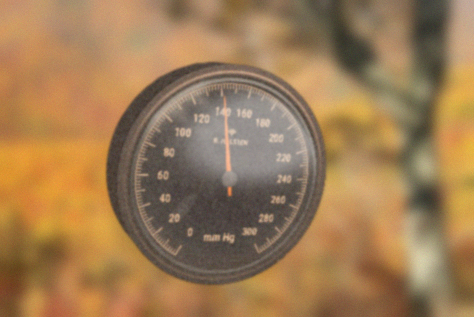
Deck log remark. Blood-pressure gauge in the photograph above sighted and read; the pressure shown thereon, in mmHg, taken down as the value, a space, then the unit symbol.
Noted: 140 mmHg
